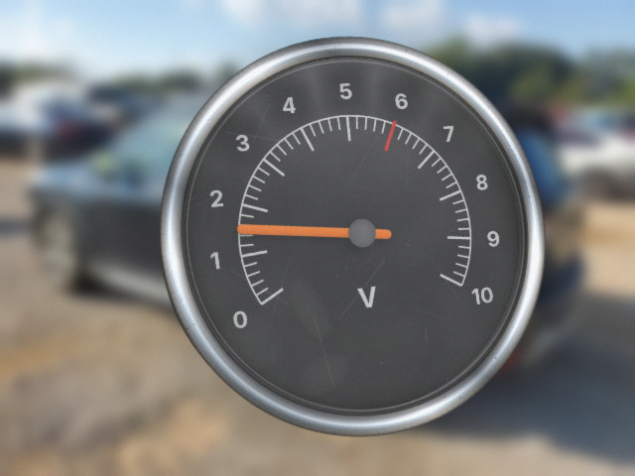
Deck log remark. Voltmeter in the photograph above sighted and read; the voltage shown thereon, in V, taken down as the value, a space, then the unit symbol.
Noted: 1.5 V
